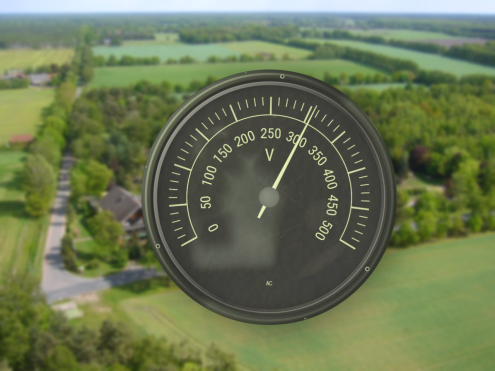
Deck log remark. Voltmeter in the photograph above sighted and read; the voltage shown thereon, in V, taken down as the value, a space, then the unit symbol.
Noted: 305 V
